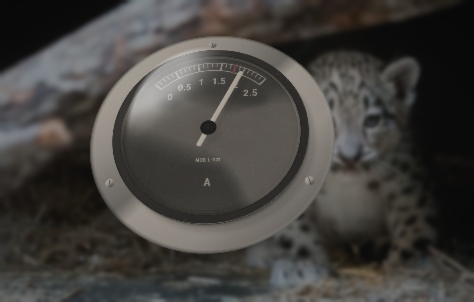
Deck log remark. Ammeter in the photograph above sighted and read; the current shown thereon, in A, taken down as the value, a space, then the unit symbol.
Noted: 2 A
